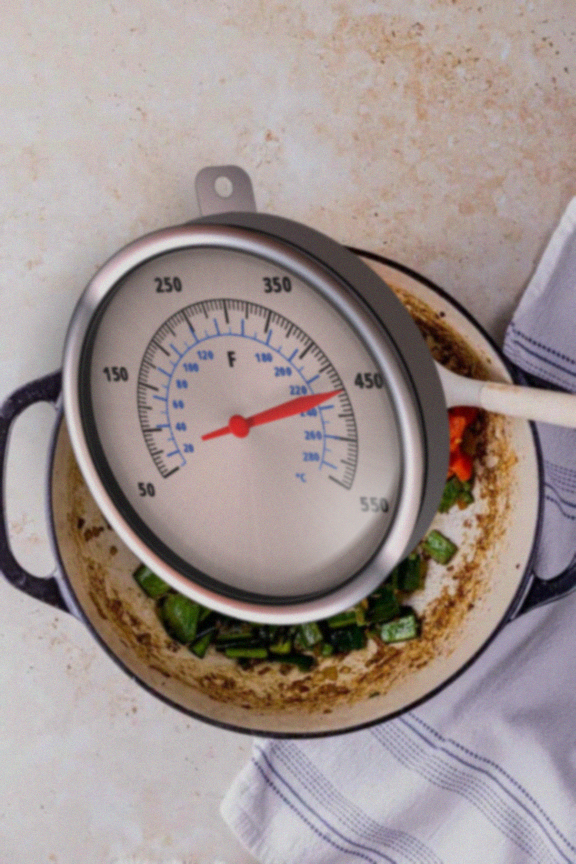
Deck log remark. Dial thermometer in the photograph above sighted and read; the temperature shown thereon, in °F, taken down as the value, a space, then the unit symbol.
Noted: 450 °F
